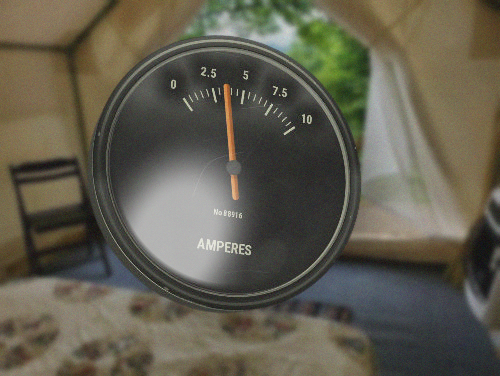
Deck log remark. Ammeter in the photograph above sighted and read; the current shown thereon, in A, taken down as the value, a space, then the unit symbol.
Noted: 3.5 A
